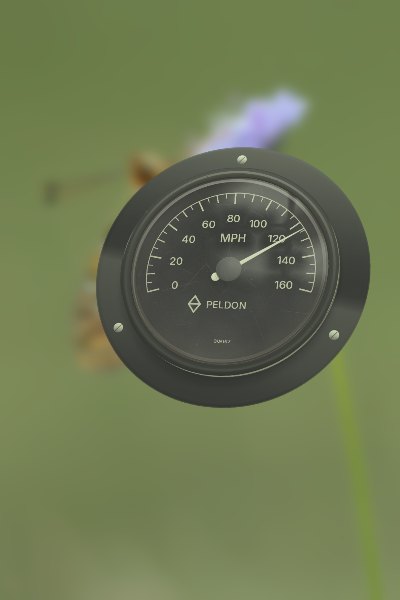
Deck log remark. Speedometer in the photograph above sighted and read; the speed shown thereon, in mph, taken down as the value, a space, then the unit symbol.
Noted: 125 mph
